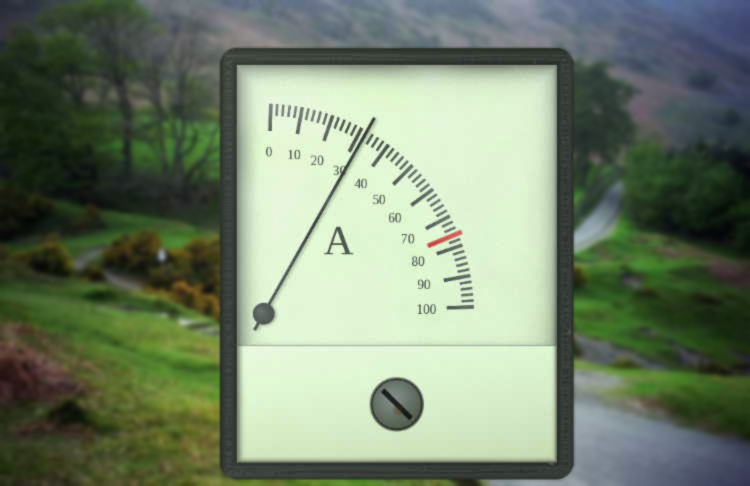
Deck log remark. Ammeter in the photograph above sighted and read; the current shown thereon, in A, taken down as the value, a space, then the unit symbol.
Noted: 32 A
